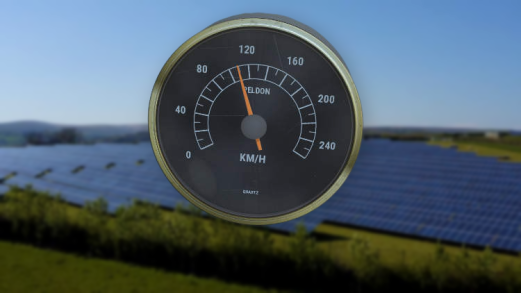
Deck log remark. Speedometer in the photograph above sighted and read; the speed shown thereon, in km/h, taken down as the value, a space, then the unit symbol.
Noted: 110 km/h
